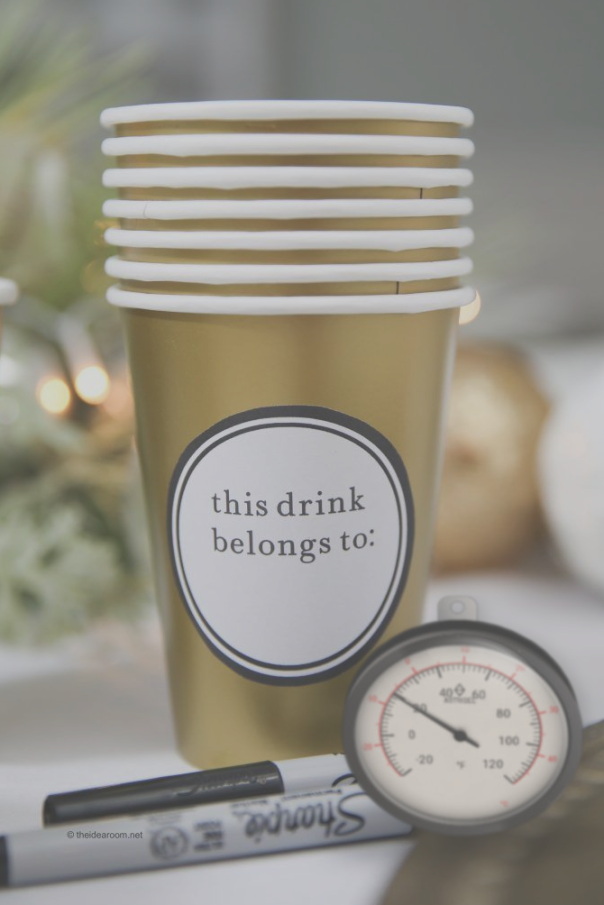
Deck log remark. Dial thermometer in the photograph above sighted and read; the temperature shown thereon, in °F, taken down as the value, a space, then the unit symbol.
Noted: 20 °F
